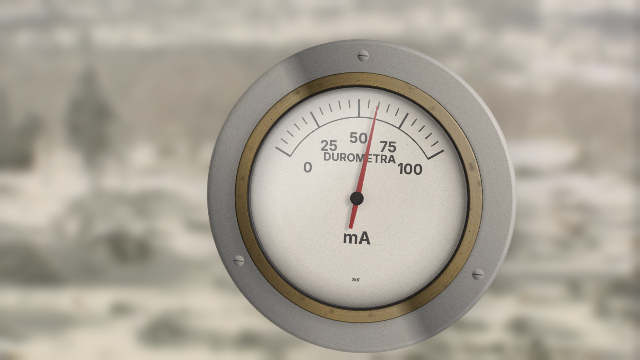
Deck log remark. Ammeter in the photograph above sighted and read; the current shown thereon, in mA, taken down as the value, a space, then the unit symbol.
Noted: 60 mA
